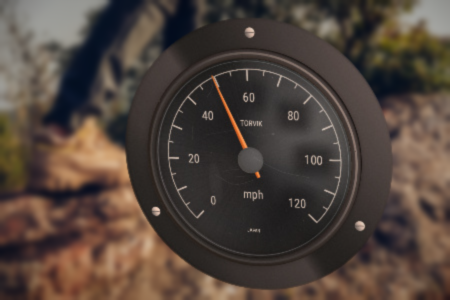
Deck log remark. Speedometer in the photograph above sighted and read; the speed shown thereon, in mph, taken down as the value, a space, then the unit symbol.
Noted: 50 mph
